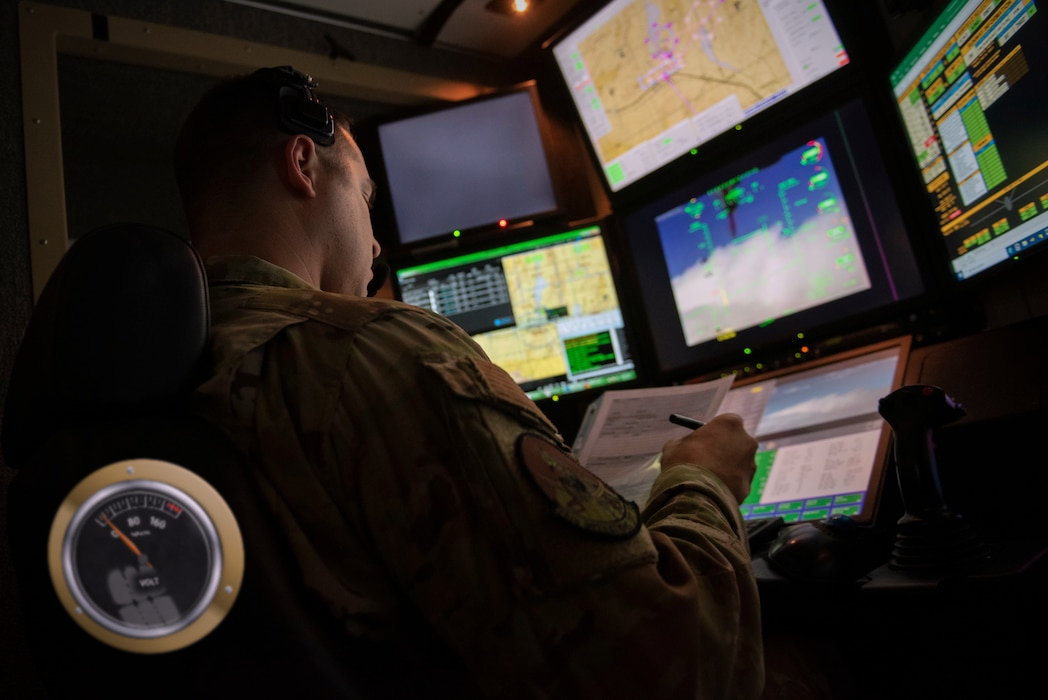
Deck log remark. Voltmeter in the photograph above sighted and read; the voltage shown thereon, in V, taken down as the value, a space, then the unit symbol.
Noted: 20 V
